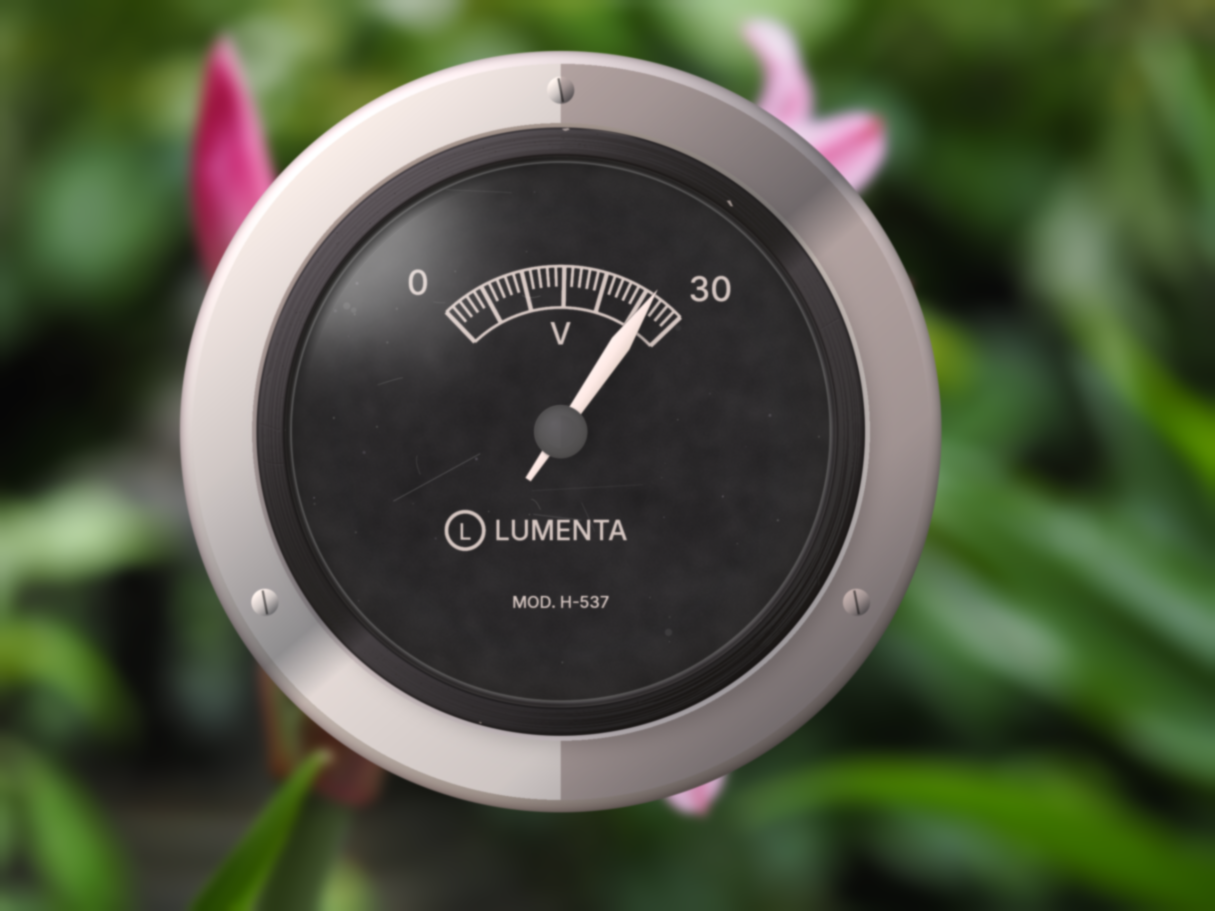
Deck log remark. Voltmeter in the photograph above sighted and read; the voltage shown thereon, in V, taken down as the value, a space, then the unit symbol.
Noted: 26 V
